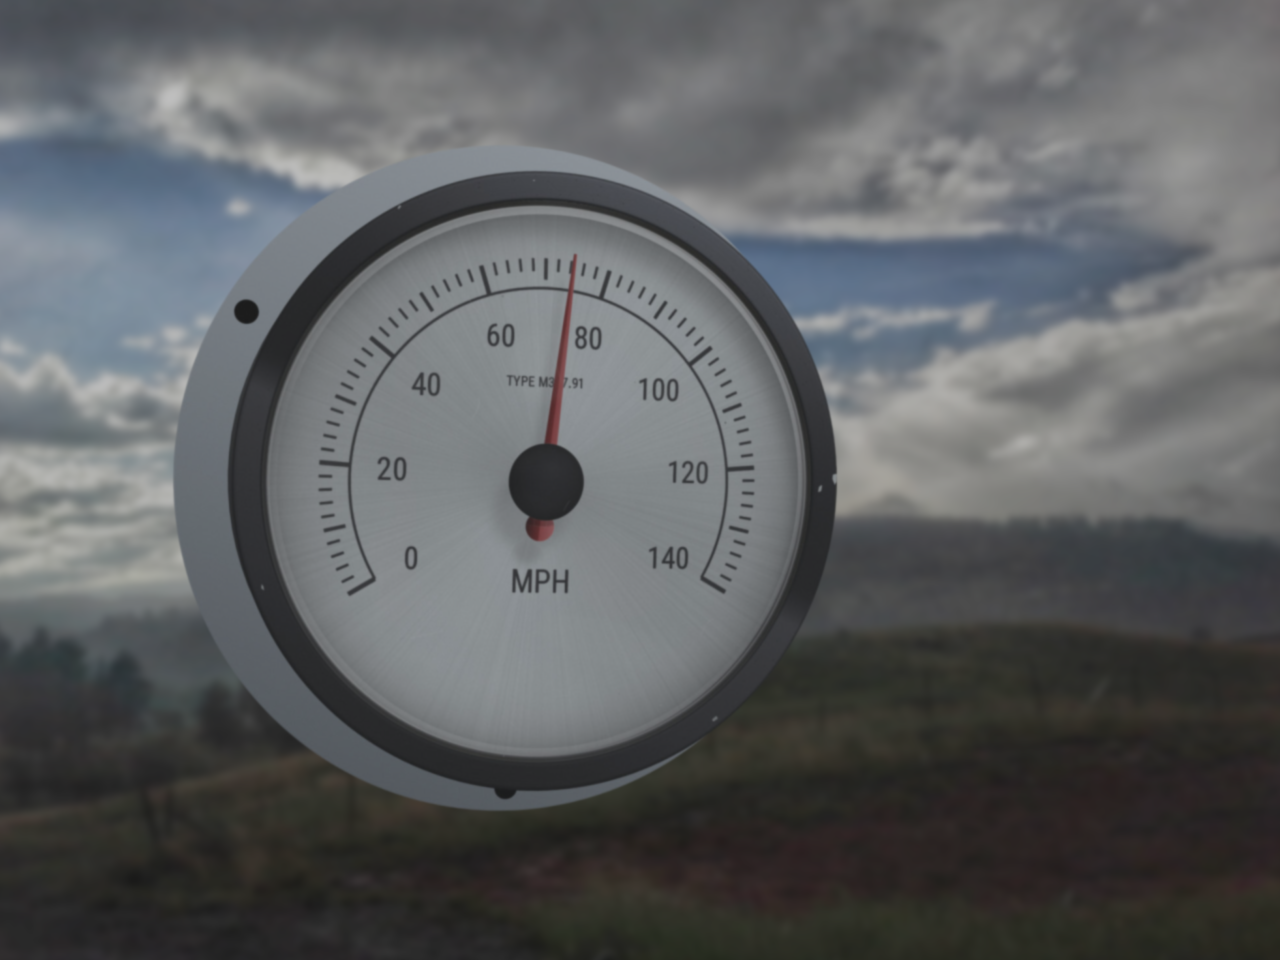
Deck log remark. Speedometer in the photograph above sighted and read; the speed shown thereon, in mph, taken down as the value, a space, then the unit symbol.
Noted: 74 mph
